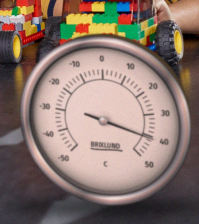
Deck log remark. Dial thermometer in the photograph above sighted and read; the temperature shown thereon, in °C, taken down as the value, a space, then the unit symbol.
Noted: 40 °C
